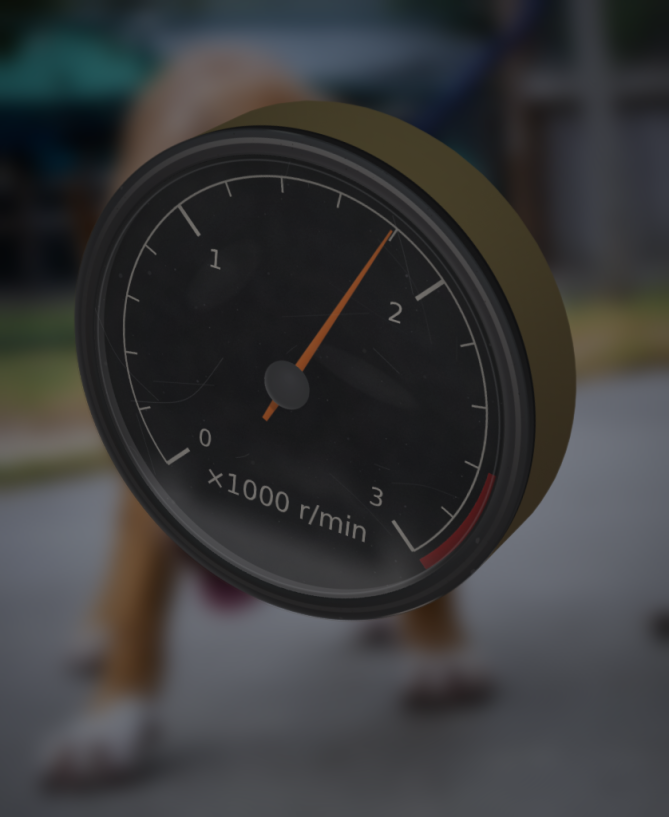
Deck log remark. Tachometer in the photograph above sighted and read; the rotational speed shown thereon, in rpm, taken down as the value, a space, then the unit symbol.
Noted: 1800 rpm
